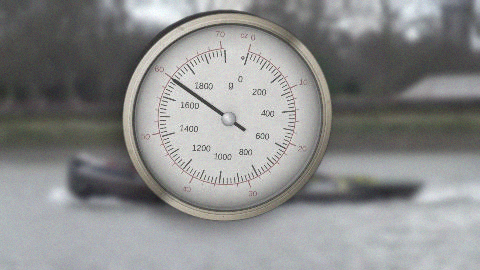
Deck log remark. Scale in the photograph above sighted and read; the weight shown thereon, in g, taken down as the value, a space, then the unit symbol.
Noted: 1700 g
